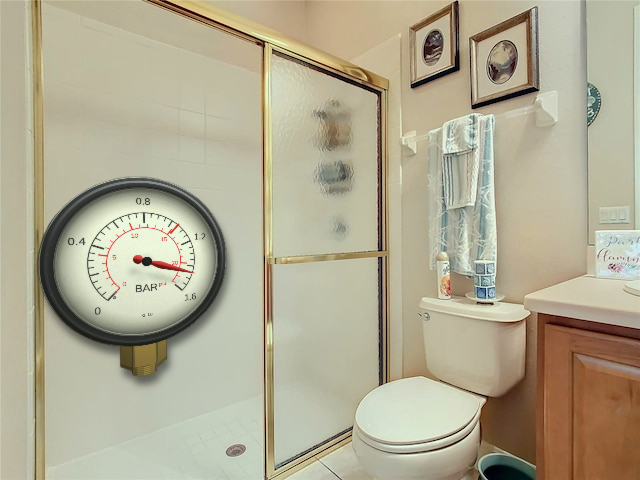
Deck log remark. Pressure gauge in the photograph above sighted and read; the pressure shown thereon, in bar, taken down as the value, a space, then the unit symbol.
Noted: 1.45 bar
